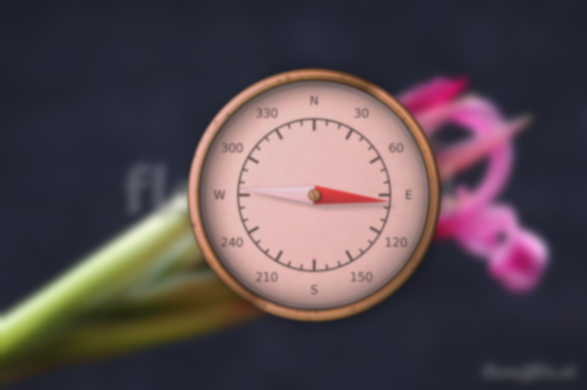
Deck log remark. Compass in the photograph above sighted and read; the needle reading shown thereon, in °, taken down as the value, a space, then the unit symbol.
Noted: 95 °
